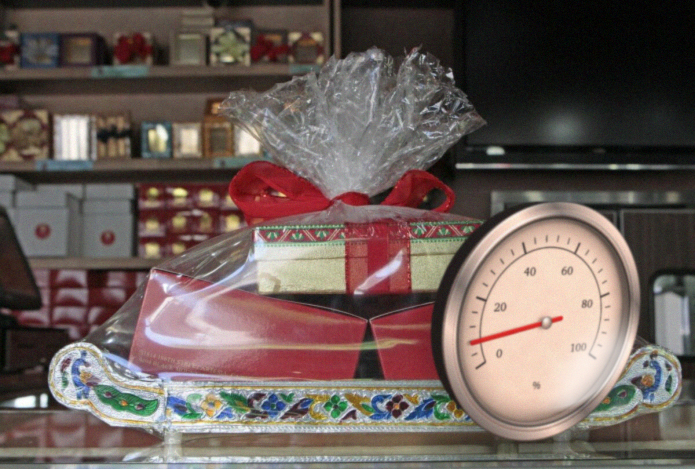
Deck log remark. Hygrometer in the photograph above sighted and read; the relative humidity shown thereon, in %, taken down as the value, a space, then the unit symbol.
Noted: 8 %
